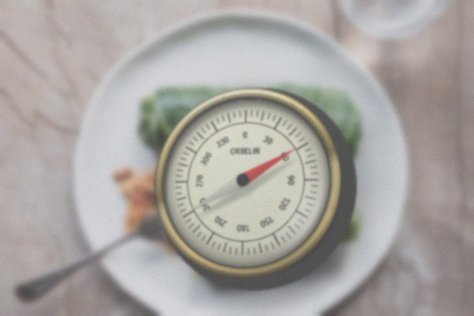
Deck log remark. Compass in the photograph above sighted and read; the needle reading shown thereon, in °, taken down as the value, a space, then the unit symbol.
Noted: 60 °
